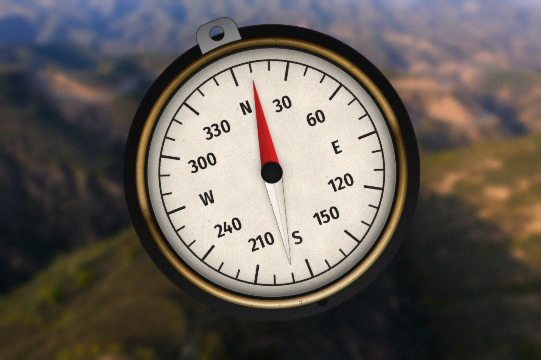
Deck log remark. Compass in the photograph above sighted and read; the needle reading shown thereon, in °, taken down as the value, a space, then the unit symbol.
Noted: 10 °
